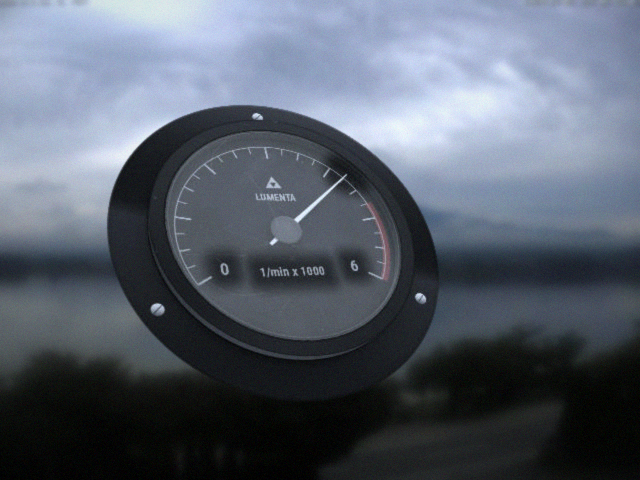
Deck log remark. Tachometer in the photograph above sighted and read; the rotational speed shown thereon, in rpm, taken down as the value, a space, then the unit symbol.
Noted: 4250 rpm
